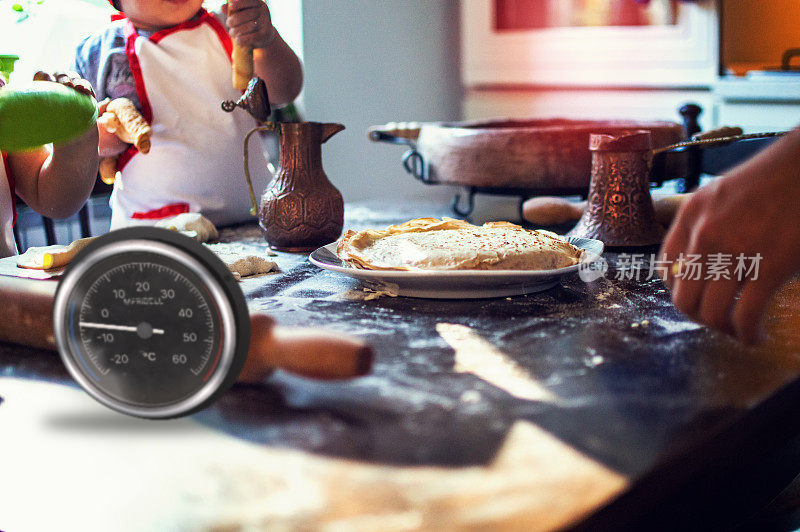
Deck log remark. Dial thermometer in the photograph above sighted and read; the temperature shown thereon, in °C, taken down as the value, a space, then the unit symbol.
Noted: -5 °C
